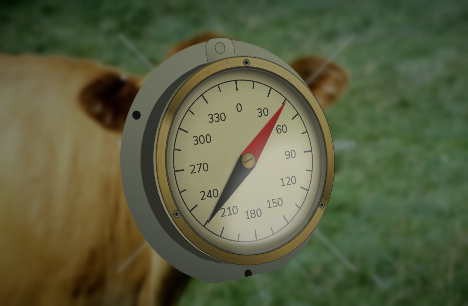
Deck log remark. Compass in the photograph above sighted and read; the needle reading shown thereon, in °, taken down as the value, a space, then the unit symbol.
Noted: 45 °
